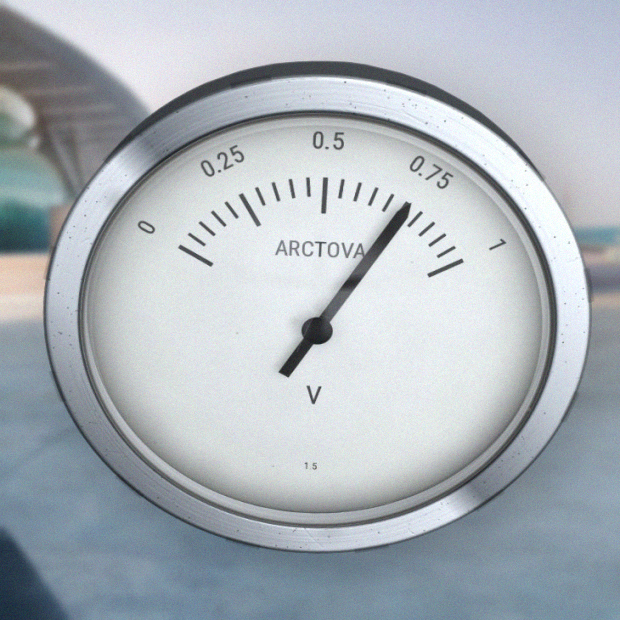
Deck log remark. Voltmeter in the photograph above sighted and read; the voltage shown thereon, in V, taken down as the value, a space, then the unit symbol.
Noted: 0.75 V
